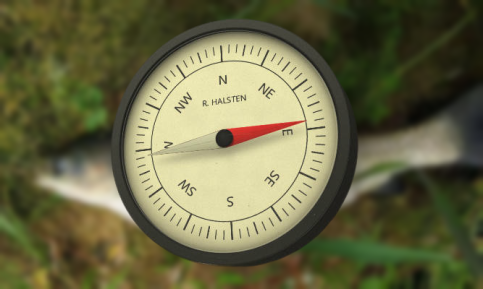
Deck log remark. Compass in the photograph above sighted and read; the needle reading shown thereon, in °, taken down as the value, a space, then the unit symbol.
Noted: 85 °
